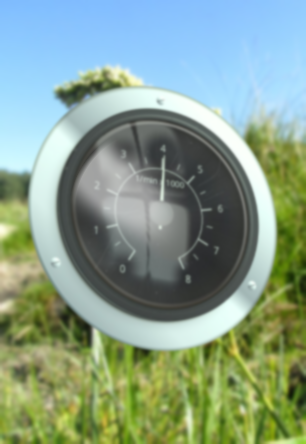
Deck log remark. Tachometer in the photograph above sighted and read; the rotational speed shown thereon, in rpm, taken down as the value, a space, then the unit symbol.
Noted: 4000 rpm
